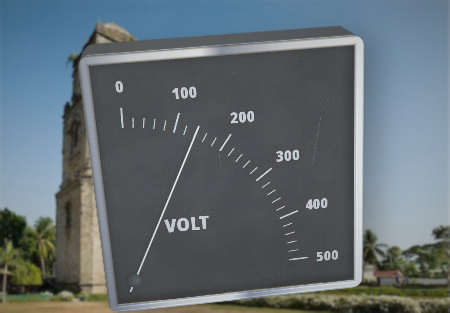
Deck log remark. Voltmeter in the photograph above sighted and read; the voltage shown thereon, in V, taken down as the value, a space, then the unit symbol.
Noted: 140 V
